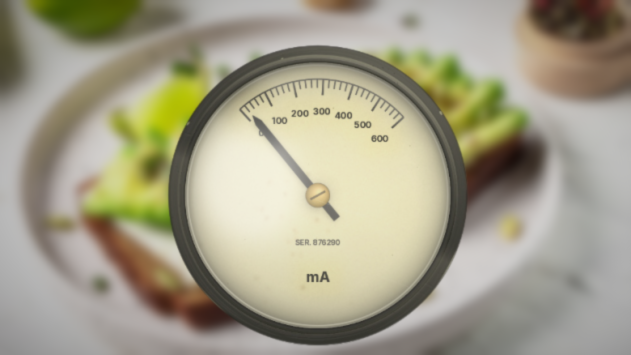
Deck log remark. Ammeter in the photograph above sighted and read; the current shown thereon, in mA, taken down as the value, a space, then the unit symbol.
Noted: 20 mA
